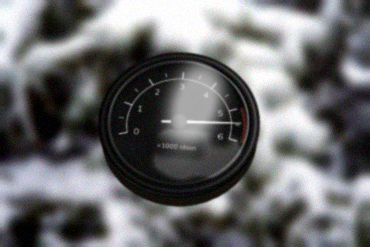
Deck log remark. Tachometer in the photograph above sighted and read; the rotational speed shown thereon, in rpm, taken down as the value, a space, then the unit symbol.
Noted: 5500 rpm
